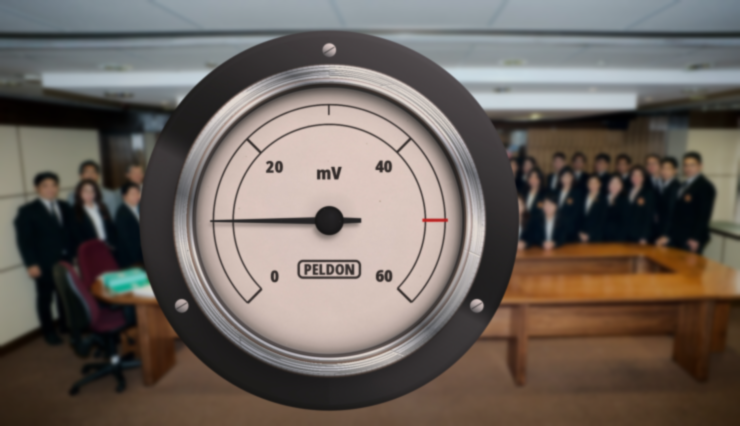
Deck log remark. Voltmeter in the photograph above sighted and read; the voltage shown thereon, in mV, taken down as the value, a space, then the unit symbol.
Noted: 10 mV
